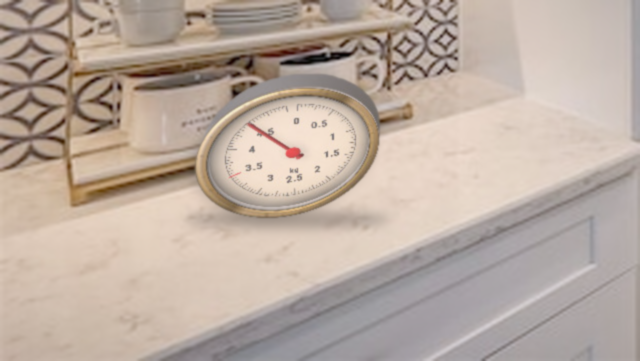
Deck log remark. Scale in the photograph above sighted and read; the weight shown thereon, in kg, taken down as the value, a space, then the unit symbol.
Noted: 4.5 kg
